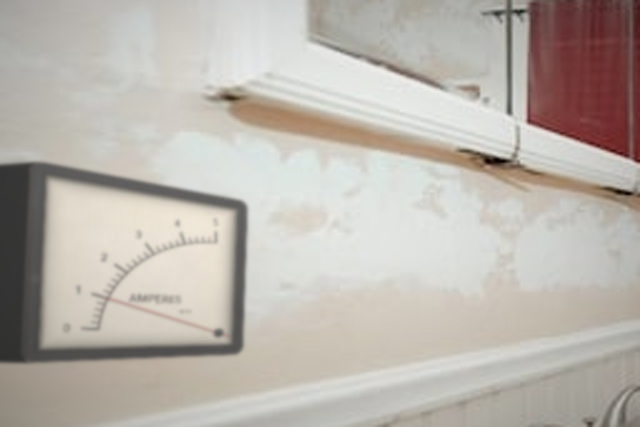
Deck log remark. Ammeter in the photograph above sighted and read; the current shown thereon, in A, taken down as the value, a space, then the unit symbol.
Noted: 1 A
